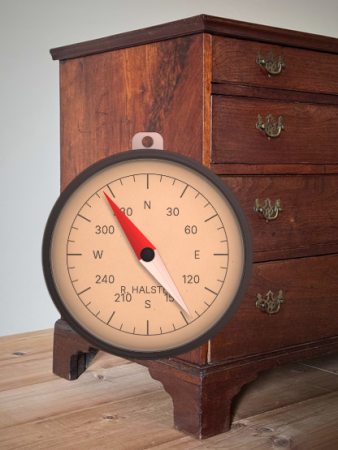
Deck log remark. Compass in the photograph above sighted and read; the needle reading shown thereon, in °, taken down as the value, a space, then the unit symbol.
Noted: 325 °
